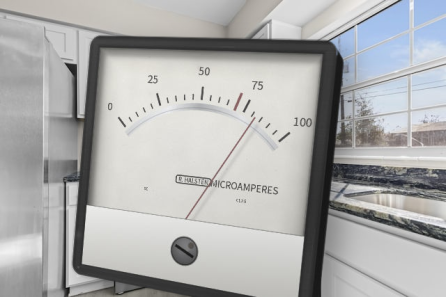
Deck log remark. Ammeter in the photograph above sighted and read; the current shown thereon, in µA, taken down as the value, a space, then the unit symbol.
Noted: 82.5 µA
